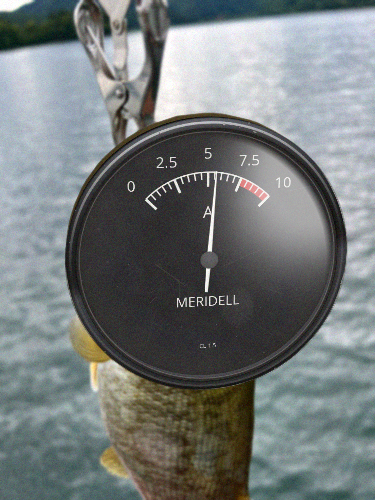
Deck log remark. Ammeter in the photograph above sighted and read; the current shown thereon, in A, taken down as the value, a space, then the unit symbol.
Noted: 5.5 A
